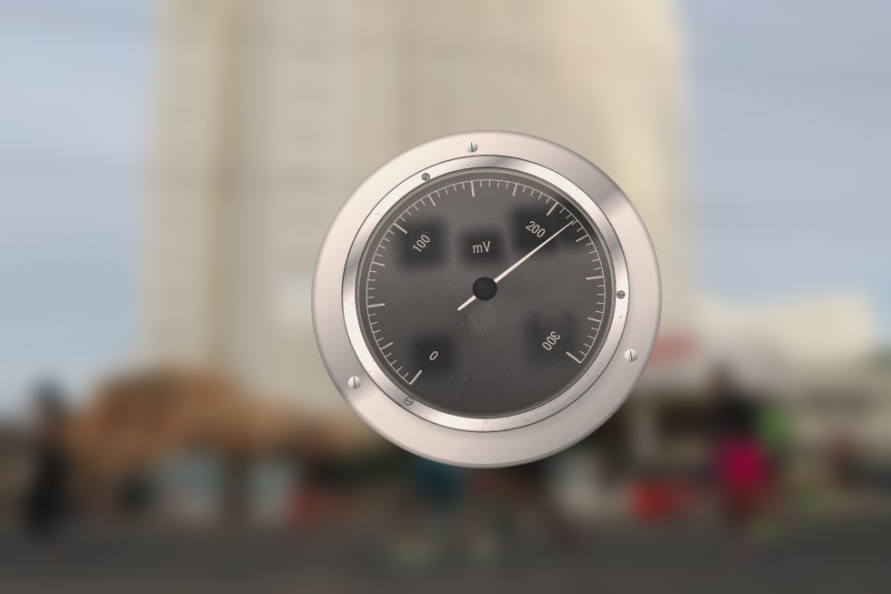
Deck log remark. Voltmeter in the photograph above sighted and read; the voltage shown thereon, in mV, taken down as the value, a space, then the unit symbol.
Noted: 215 mV
